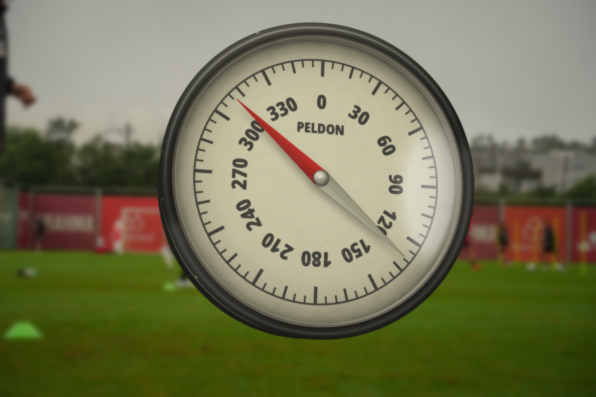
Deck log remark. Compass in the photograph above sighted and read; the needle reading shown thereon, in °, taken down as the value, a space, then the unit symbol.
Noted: 310 °
